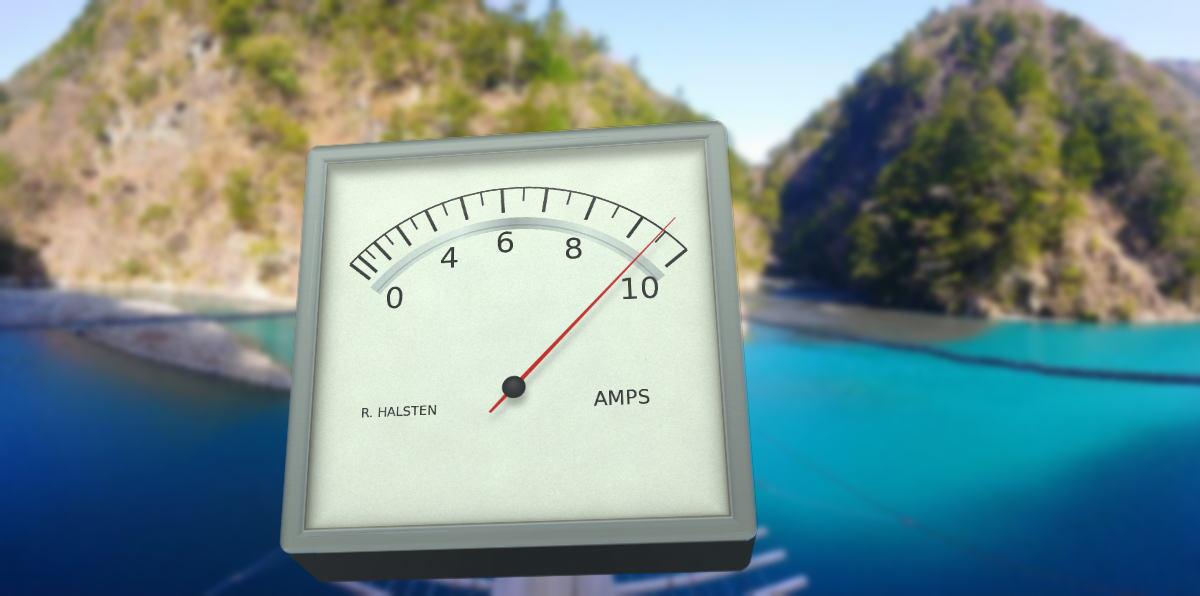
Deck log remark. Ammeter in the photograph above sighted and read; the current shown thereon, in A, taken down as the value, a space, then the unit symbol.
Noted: 9.5 A
